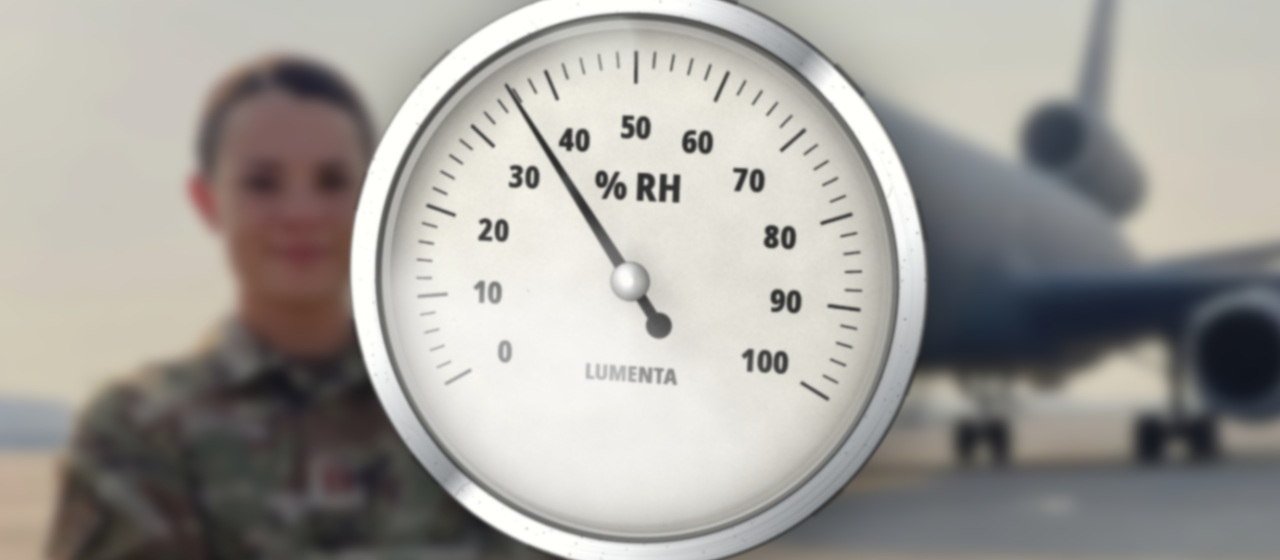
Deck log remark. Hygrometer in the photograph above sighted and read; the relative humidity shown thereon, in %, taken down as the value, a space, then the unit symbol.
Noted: 36 %
